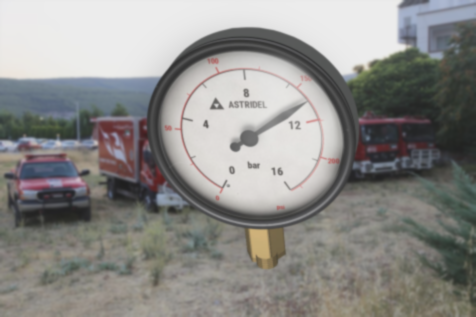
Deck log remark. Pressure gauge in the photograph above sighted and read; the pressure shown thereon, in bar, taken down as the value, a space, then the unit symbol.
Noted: 11 bar
